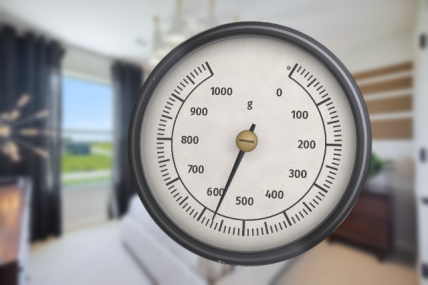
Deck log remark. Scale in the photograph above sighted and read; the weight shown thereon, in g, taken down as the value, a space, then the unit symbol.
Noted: 570 g
